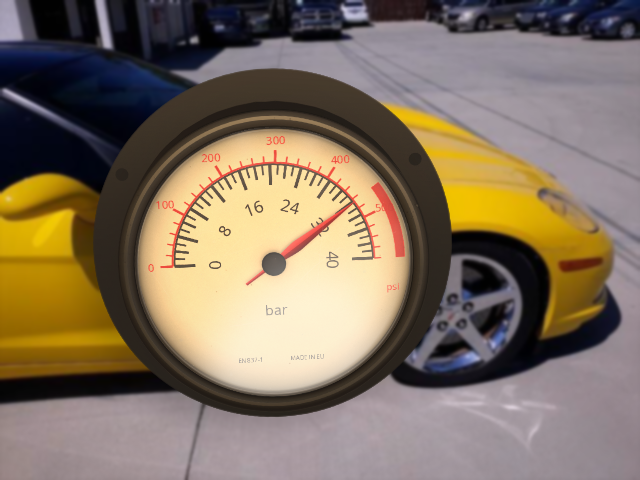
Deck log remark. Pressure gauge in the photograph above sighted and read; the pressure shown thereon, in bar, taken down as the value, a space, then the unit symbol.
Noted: 32 bar
